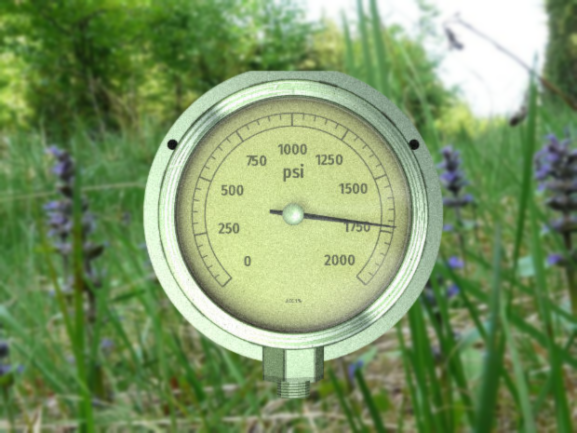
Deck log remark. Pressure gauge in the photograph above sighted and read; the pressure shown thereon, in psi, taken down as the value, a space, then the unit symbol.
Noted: 1725 psi
